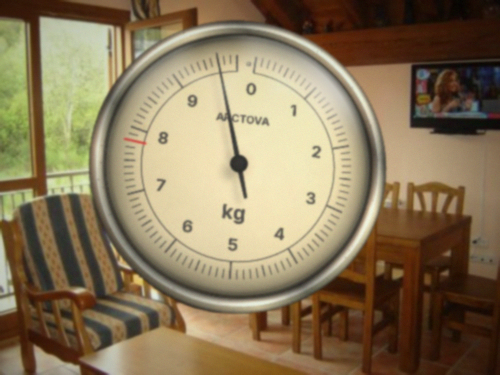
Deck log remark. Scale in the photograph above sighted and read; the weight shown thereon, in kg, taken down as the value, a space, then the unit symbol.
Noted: 9.7 kg
